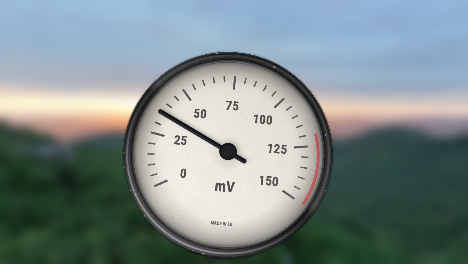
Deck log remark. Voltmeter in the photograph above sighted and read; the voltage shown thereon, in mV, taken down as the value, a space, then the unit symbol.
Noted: 35 mV
